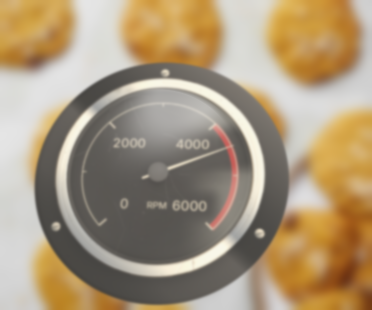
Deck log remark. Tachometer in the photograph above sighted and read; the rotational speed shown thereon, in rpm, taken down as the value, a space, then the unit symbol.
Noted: 4500 rpm
